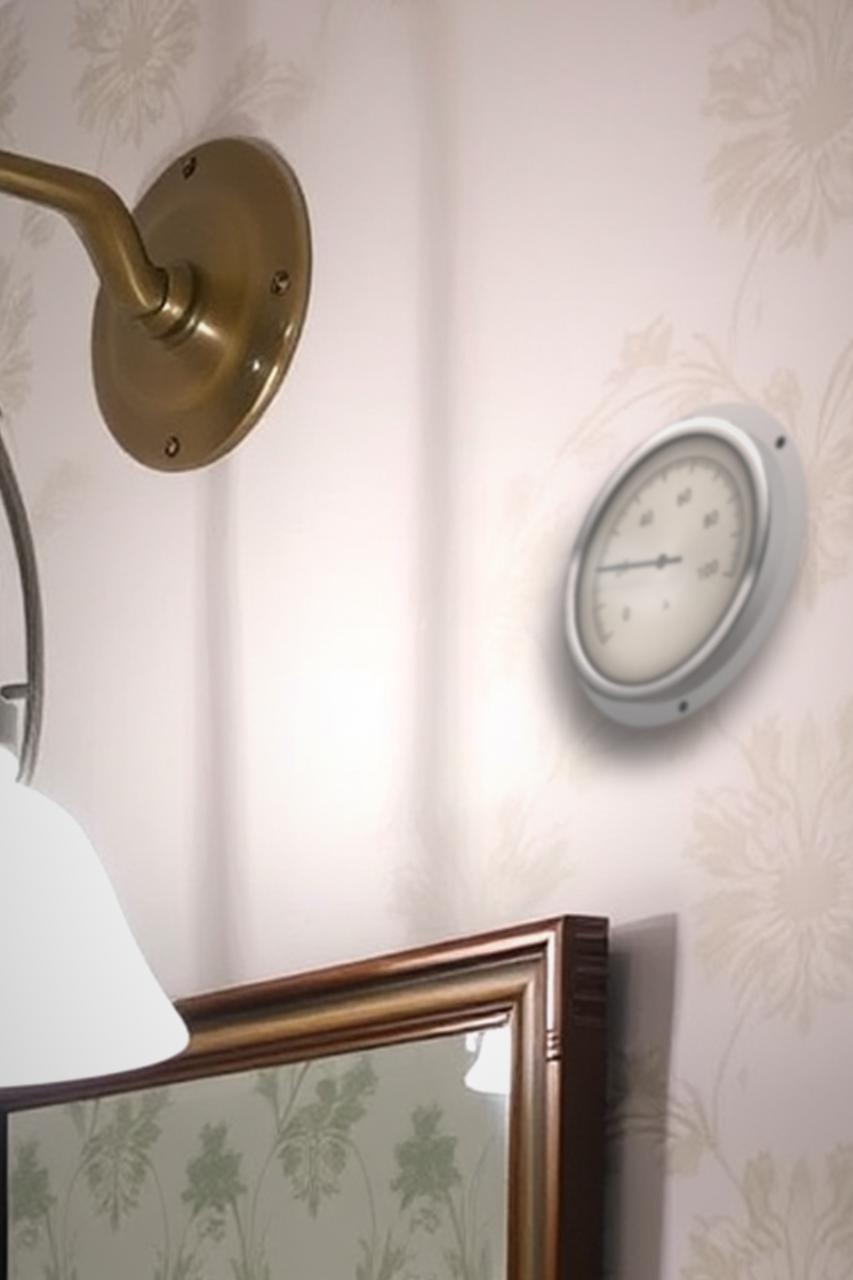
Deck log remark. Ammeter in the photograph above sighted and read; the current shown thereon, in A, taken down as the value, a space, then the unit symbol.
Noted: 20 A
